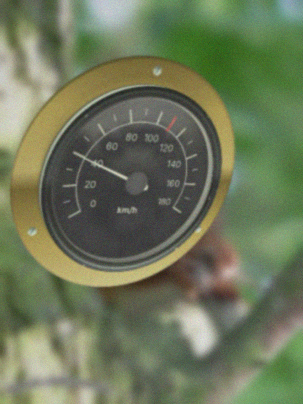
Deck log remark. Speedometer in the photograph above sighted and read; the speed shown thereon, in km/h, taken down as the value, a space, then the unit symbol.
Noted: 40 km/h
